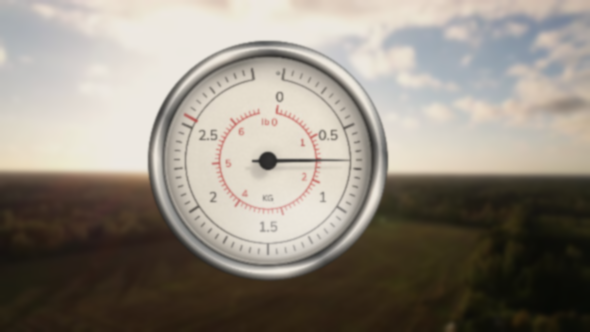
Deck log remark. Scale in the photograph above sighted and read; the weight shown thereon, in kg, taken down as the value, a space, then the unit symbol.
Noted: 0.7 kg
